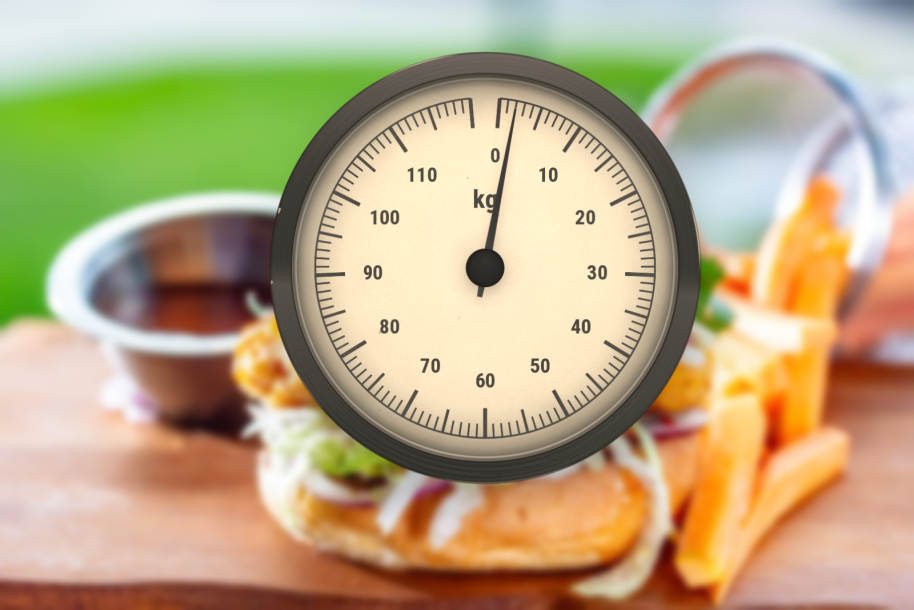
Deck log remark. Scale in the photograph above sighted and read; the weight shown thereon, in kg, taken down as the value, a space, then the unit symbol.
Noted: 2 kg
